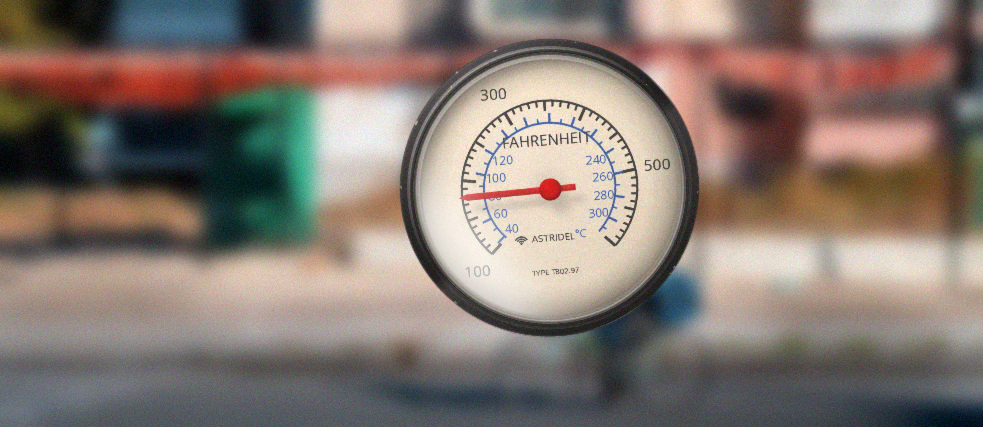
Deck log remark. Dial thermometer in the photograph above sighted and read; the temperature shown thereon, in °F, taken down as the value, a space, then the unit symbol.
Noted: 180 °F
